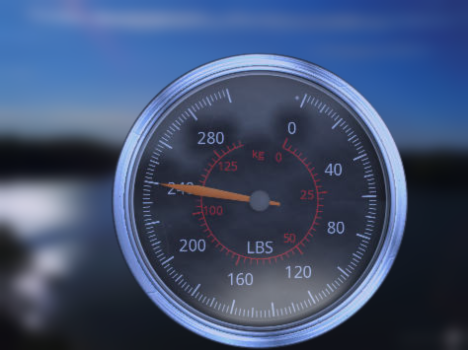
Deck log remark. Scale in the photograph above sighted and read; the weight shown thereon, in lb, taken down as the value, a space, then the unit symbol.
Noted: 240 lb
